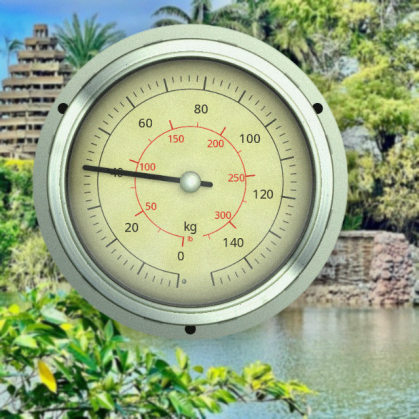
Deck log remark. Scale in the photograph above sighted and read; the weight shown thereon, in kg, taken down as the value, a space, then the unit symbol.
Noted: 40 kg
